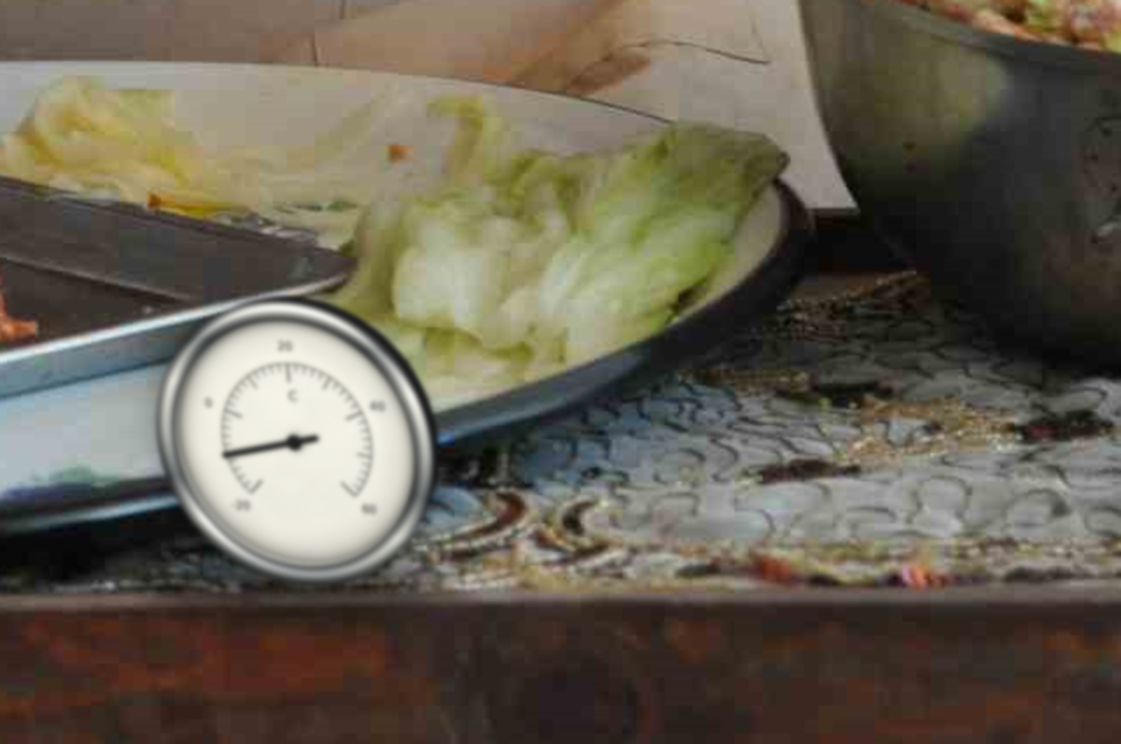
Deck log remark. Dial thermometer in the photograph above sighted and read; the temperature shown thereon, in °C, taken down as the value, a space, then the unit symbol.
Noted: -10 °C
